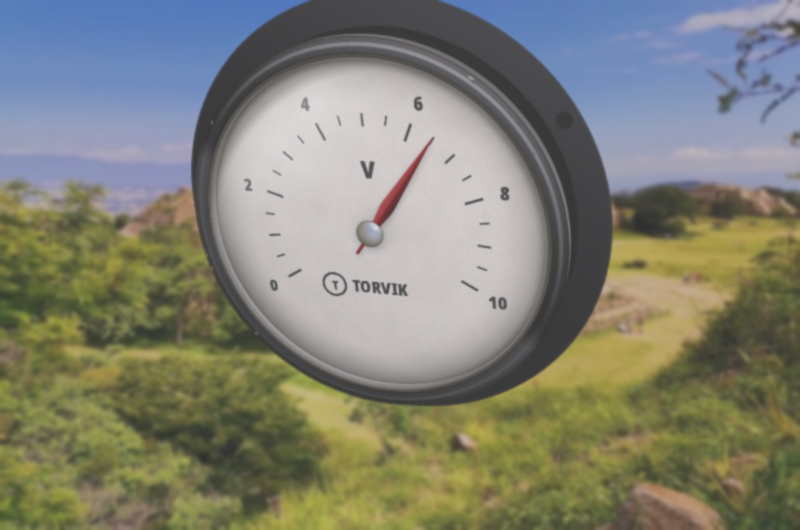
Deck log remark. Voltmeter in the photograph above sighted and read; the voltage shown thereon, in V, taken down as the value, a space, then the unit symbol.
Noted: 6.5 V
